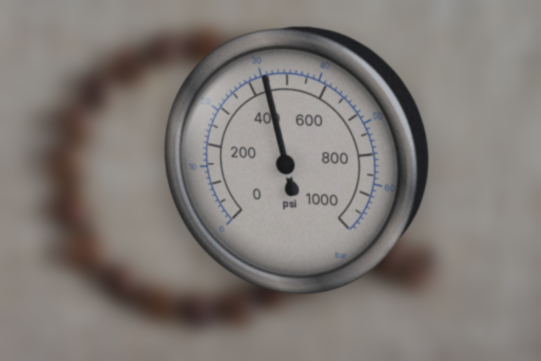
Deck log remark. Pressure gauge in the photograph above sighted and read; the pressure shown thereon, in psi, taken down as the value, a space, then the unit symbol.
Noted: 450 psi
